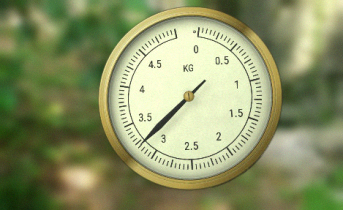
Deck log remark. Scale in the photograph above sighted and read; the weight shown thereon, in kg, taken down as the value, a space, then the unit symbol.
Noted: 3.2 kg
